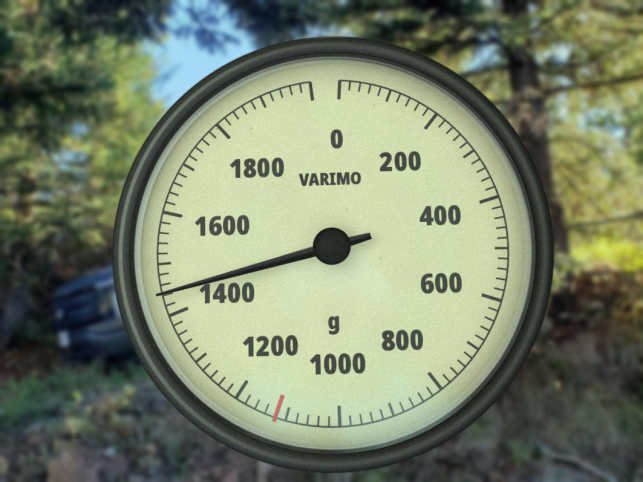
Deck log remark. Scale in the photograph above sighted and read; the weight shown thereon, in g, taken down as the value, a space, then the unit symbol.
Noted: 1440 g
